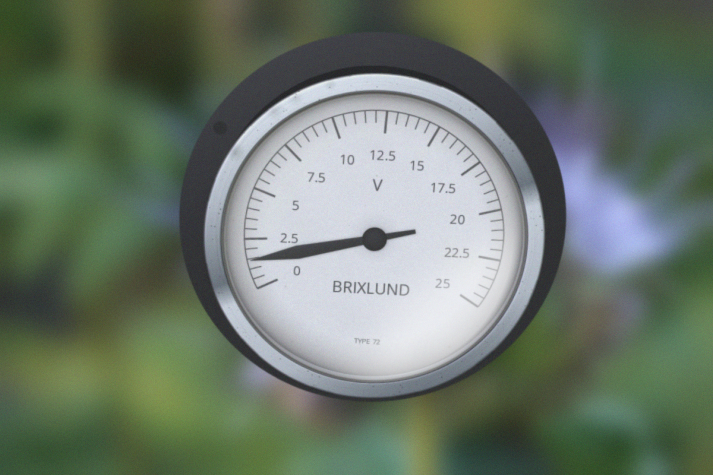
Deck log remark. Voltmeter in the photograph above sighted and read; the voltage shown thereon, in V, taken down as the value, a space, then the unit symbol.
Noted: 1.5 V
